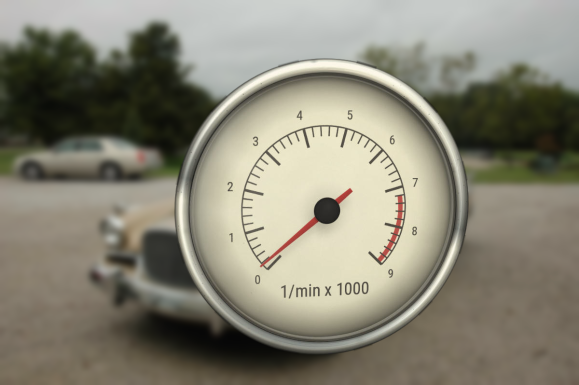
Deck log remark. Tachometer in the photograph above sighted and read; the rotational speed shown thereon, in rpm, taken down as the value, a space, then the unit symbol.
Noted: 200 rpm
